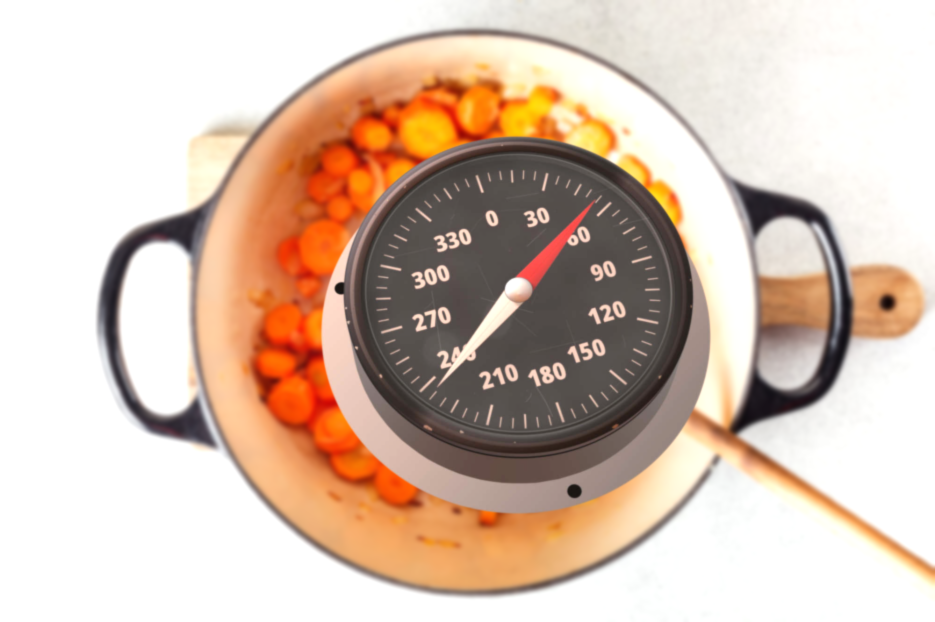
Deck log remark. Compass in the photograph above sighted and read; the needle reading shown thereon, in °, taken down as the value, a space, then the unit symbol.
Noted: 55 °
